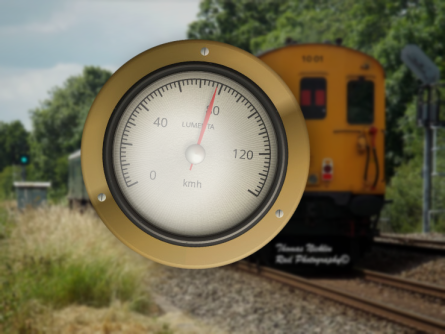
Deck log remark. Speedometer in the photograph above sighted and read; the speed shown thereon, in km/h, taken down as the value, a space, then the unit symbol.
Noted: 78 km/h
